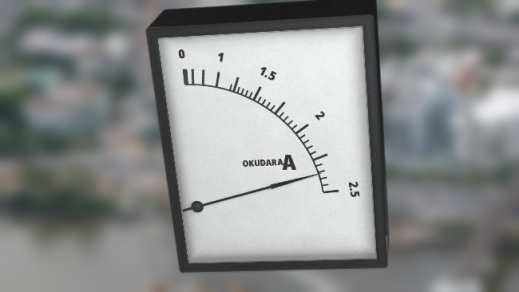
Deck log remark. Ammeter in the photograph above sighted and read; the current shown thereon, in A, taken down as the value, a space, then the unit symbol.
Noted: 2.35 A
